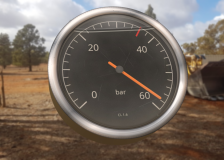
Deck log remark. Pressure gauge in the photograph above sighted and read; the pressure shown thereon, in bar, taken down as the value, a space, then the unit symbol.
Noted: 58 bar
